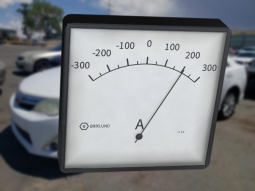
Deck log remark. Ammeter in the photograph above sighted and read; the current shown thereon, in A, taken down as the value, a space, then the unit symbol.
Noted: 200 A
